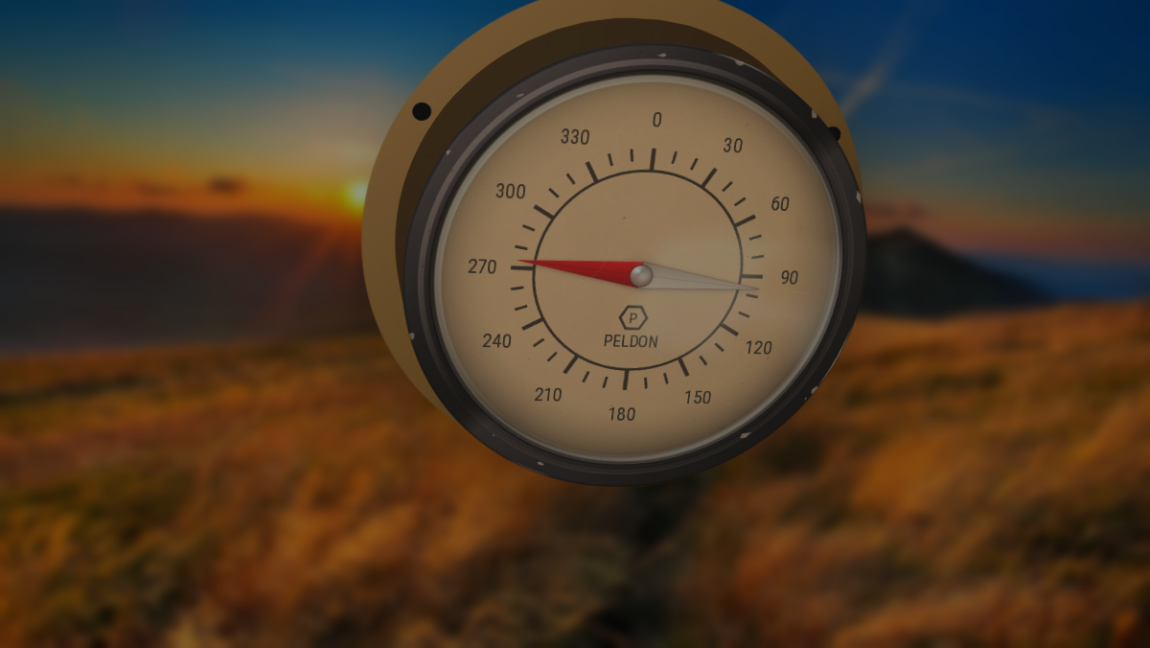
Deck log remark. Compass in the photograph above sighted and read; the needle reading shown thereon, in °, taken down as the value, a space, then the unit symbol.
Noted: 275 °
